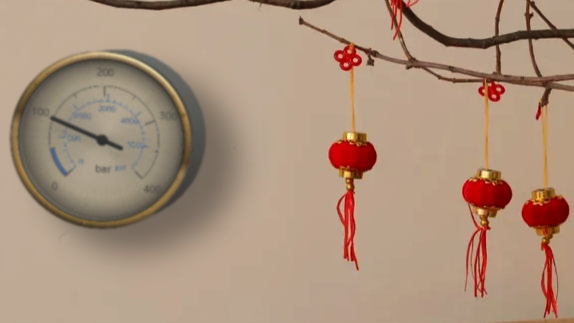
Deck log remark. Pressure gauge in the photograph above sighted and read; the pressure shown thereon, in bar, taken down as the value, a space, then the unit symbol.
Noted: 100 bar
